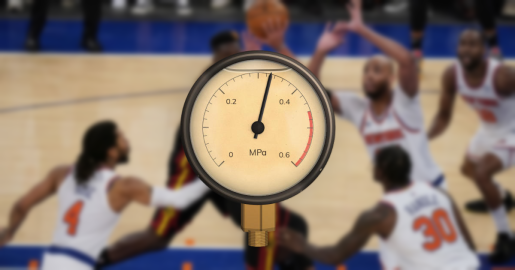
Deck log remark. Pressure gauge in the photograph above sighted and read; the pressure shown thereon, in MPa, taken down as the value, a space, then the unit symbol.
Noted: 0.33 MPa
